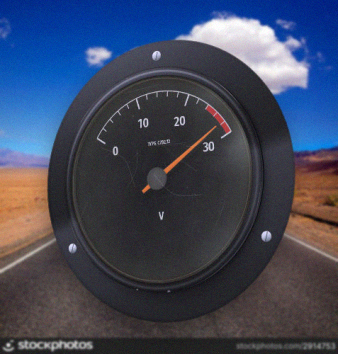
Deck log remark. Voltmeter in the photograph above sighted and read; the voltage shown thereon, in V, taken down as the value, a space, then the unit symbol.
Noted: 28 V
